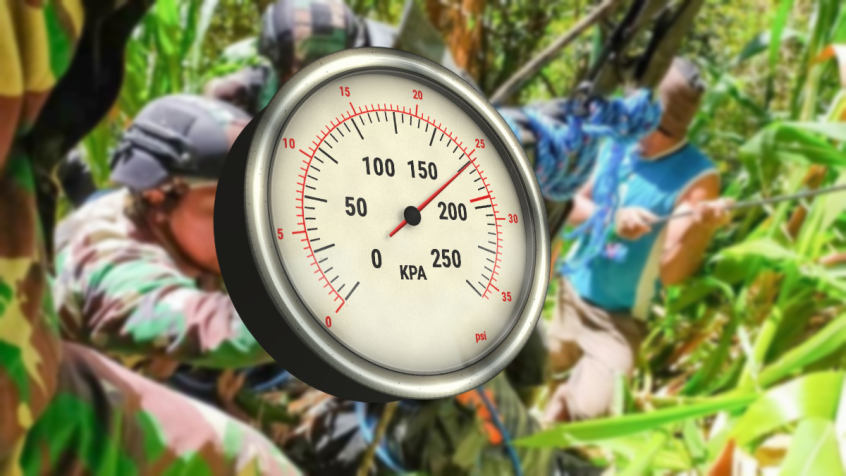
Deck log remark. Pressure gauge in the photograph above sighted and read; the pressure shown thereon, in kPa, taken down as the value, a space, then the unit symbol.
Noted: 175 kPa
